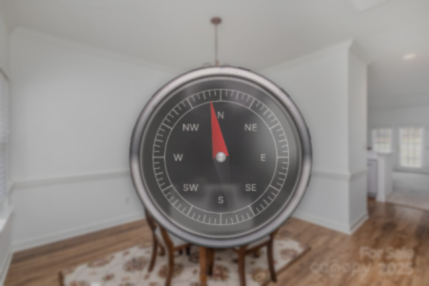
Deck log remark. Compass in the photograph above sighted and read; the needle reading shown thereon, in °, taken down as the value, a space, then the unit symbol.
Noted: 350 °
